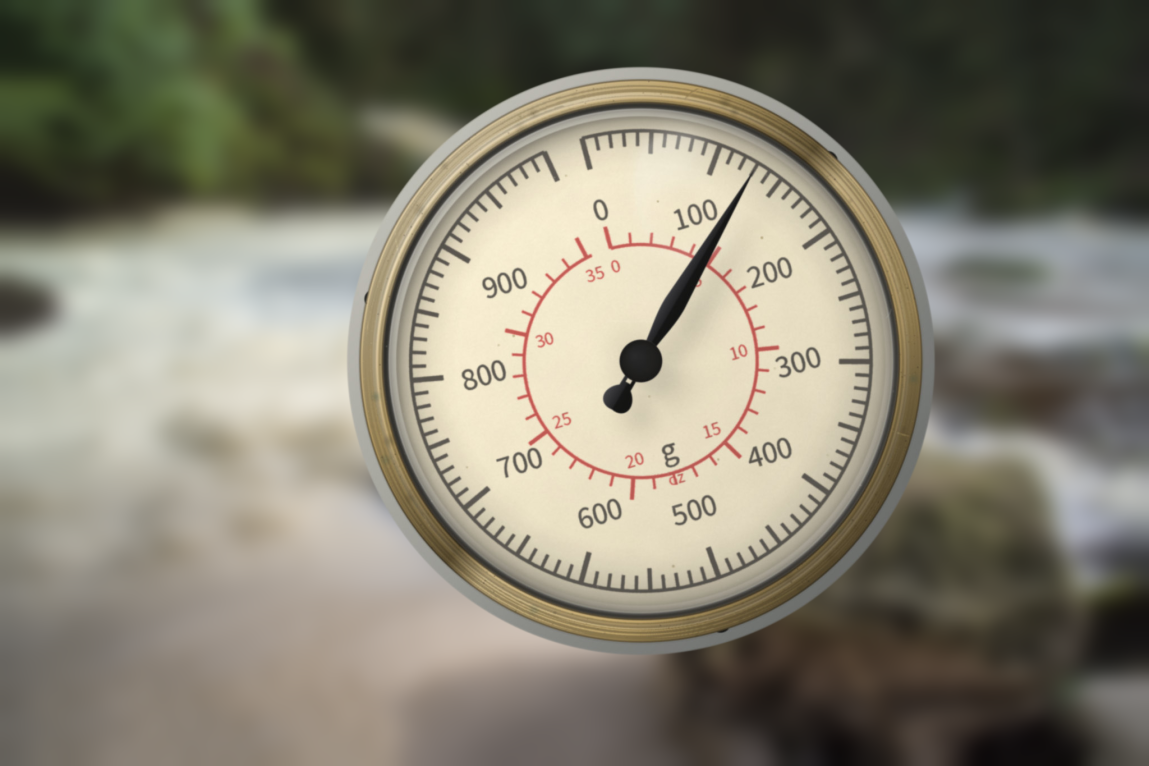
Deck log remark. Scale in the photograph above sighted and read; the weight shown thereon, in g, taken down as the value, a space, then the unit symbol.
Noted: 130 g
